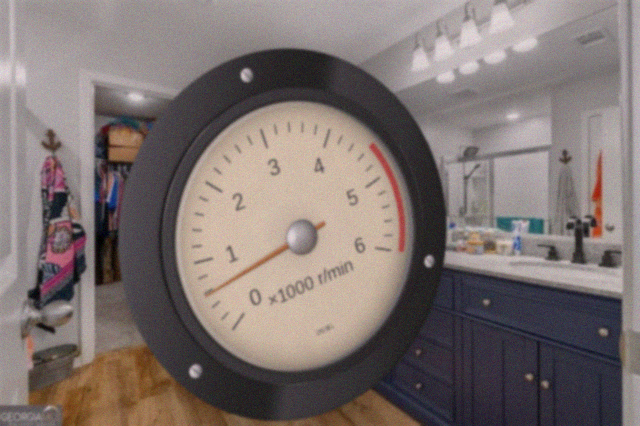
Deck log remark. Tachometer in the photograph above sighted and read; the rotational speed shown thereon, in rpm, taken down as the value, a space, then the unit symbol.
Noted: 600 rpm
